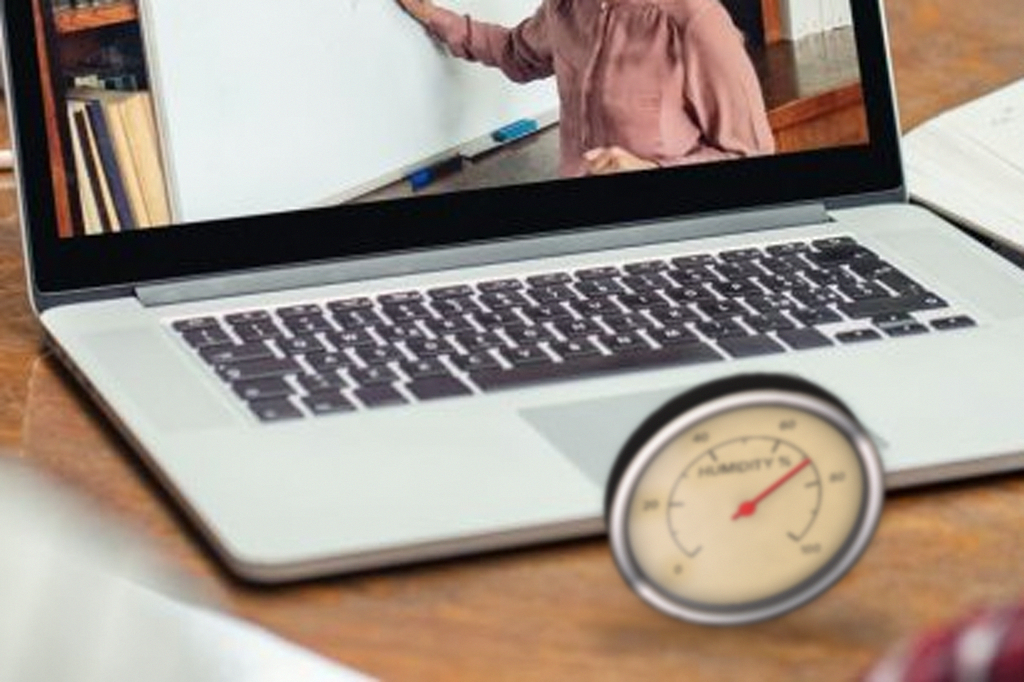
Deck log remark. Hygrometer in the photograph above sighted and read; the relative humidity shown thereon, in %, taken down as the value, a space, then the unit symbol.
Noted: 70 %
